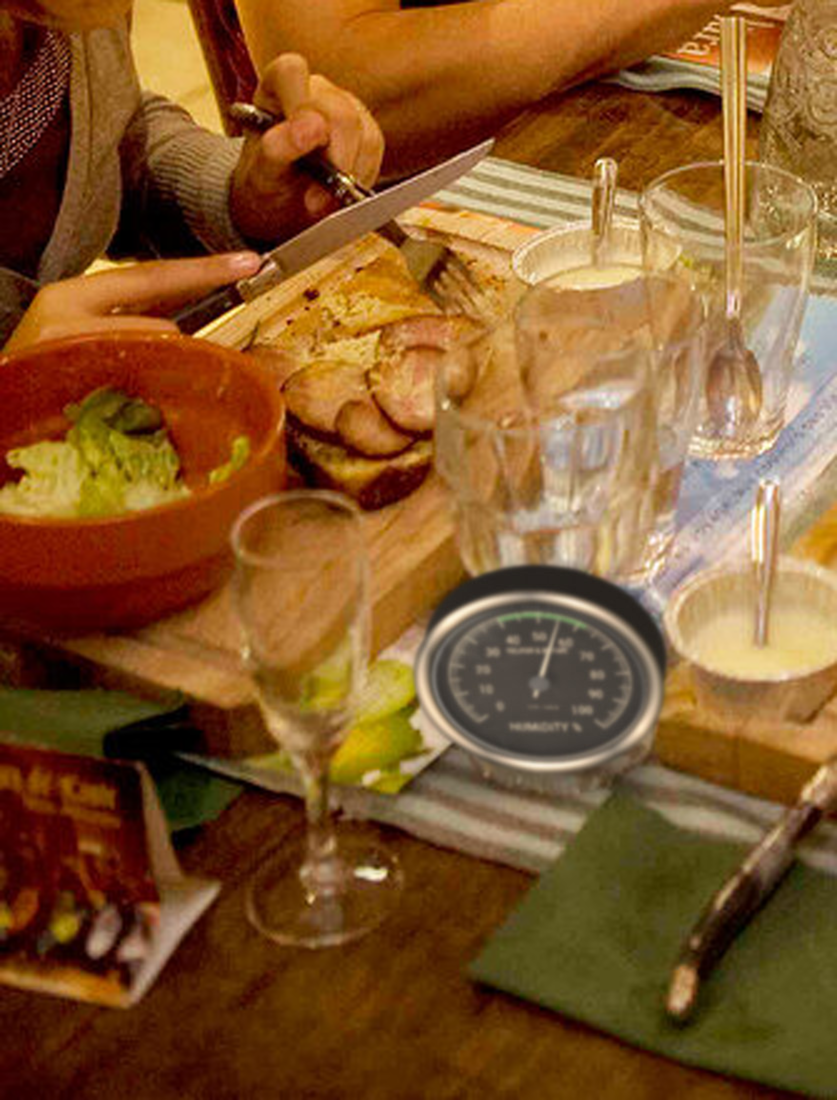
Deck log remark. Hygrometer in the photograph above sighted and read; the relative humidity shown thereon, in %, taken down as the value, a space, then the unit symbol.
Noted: 55 %
